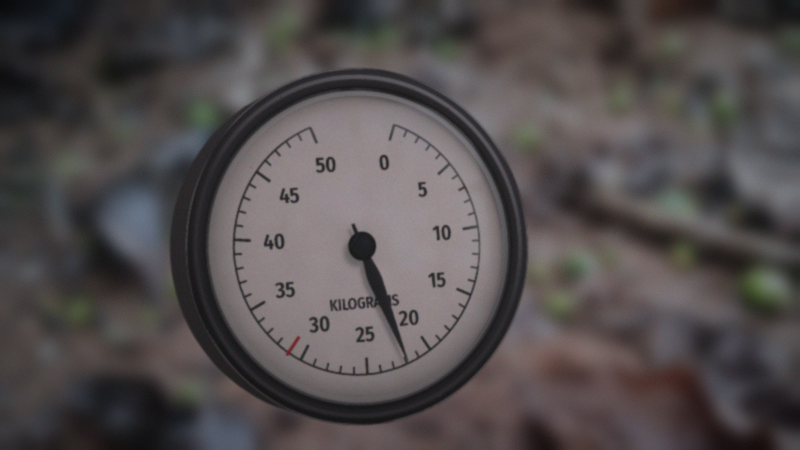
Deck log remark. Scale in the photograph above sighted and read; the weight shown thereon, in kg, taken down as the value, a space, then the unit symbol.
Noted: 22 kg
